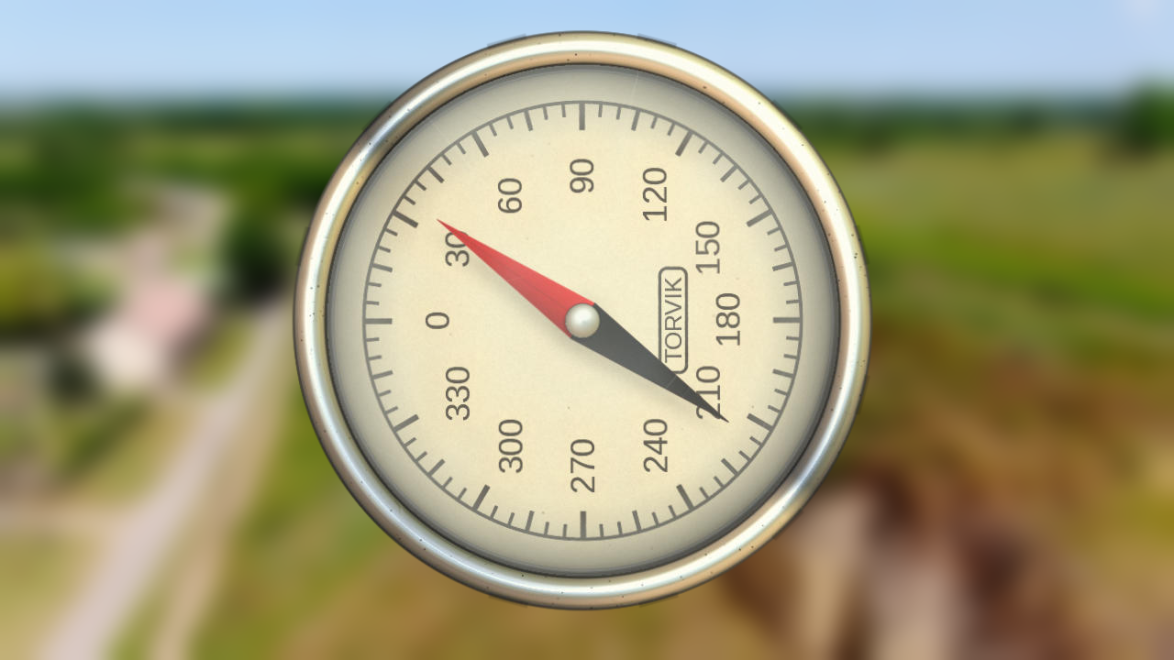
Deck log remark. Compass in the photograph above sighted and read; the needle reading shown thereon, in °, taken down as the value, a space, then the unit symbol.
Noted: 35 °
